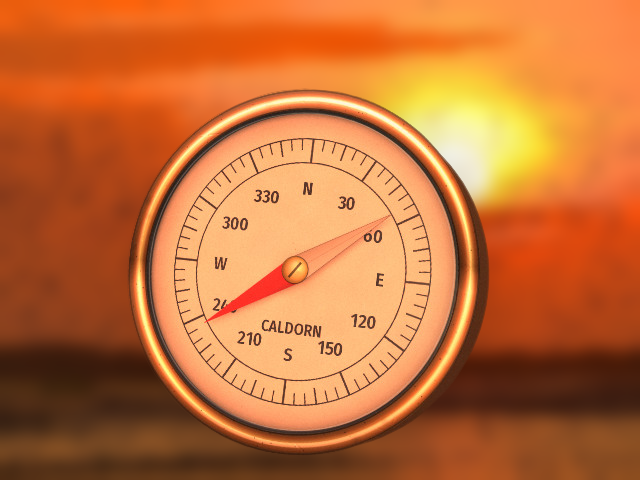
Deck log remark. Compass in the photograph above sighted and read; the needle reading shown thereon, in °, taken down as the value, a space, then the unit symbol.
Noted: 235 °
